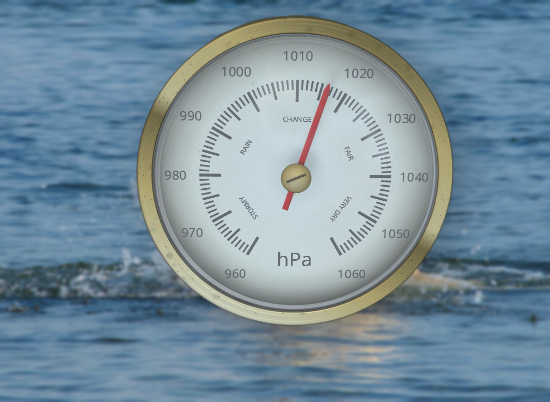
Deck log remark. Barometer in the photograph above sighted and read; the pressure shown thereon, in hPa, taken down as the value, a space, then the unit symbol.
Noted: 1016 hPa
